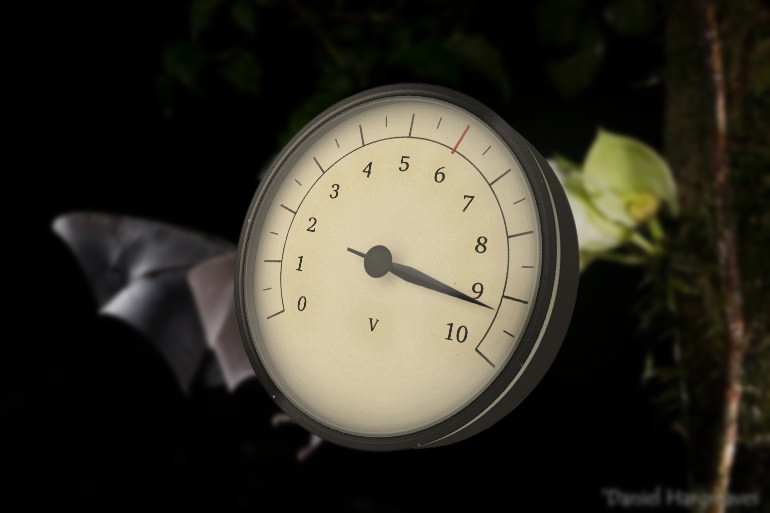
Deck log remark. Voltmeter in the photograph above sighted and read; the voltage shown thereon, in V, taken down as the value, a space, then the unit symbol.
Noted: 9.25 V
